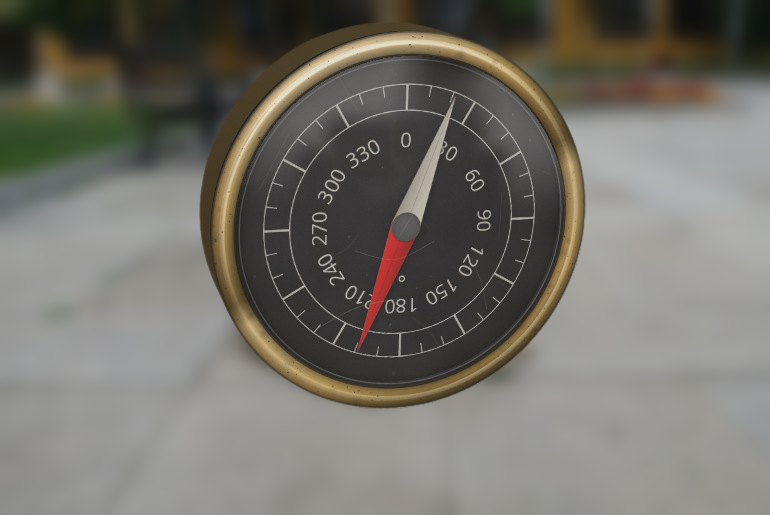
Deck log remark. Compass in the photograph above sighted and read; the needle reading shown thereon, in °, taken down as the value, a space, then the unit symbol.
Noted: 200 °
